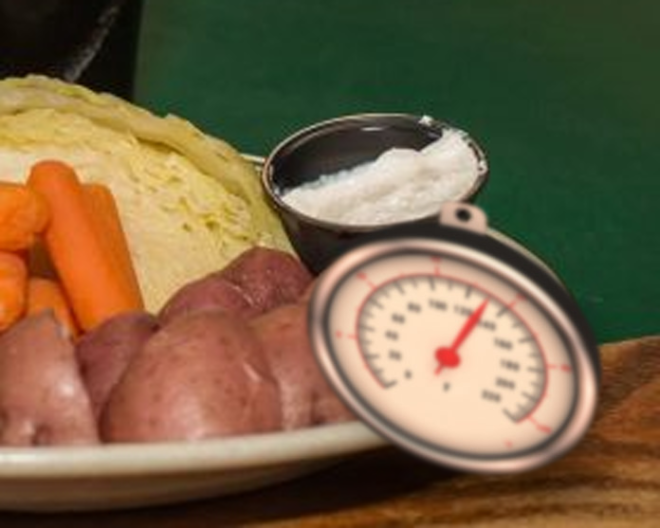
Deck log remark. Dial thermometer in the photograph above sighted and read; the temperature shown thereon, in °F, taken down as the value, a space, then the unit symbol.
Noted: 130 °F
